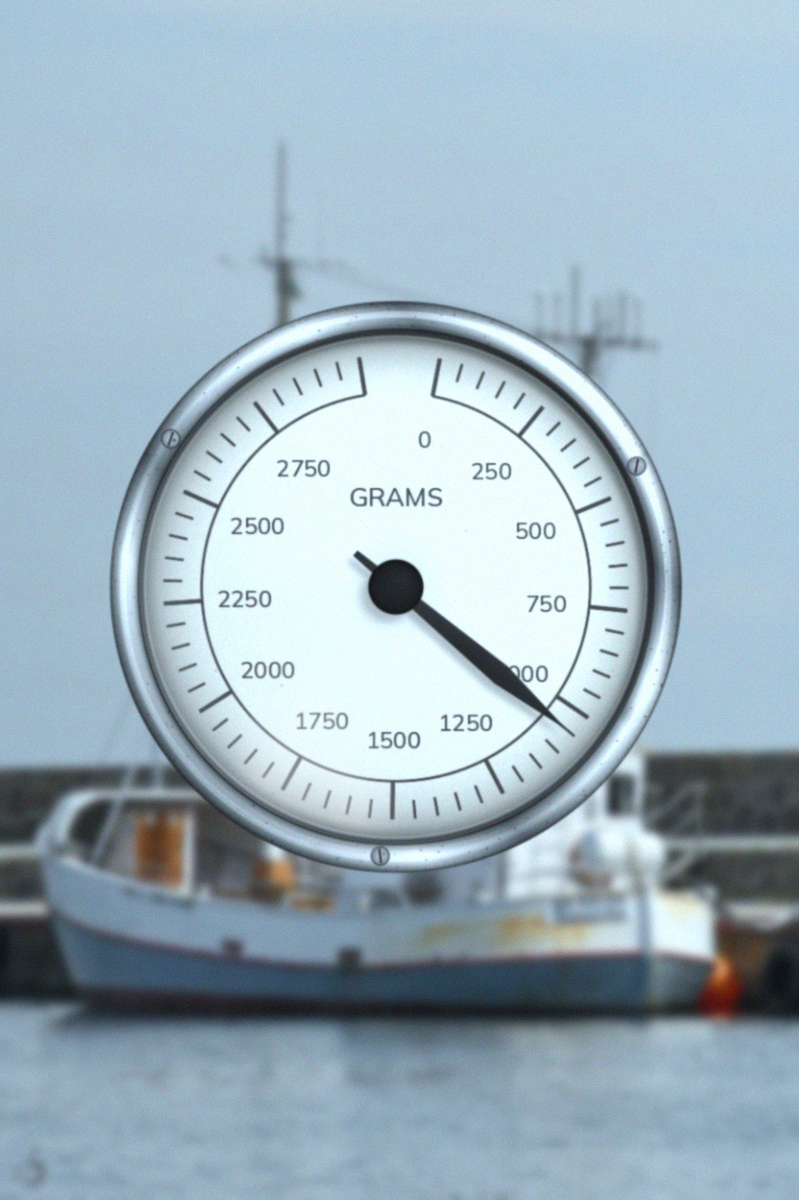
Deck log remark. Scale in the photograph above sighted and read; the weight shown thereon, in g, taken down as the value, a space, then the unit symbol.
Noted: 1050 g
